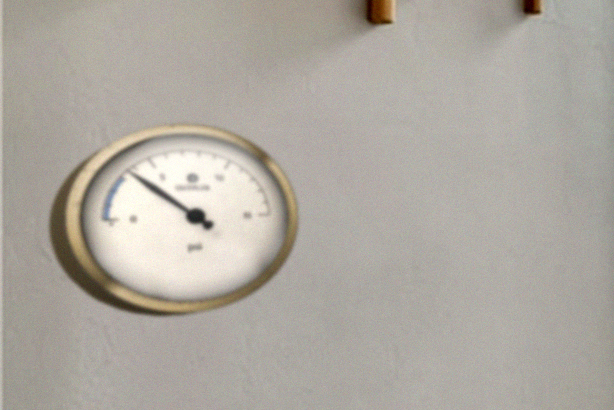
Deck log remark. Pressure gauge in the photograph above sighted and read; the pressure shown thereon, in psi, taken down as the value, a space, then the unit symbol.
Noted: 3.5 psi
